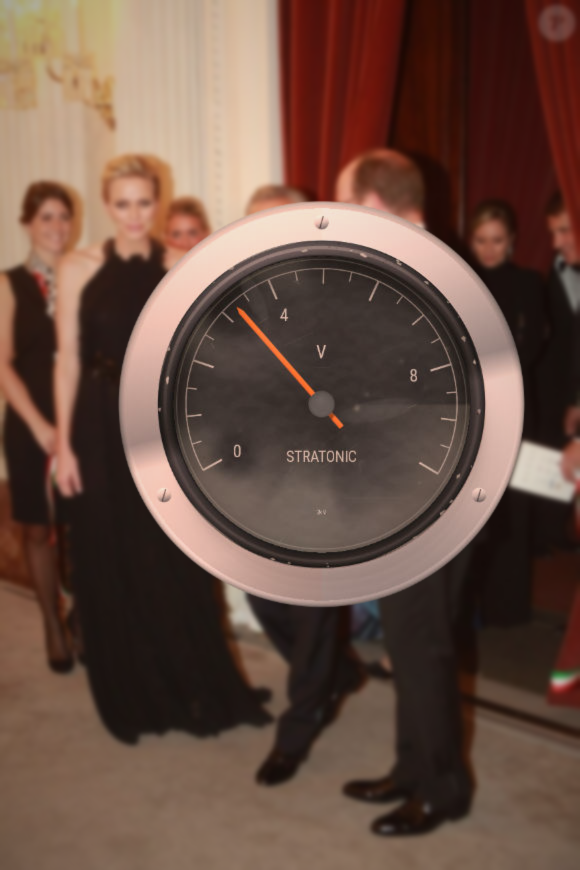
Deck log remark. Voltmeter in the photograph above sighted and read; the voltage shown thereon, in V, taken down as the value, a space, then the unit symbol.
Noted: 3.25 V
